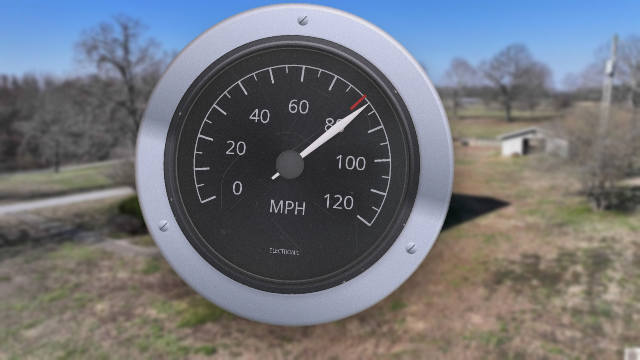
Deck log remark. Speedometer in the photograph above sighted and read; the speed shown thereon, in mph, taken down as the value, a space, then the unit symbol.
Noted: 82.5 mph
